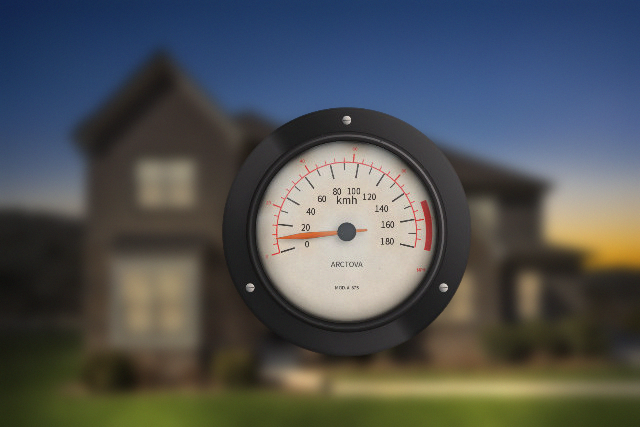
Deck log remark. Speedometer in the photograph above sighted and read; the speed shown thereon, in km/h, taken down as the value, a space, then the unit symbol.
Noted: 10 km/h
